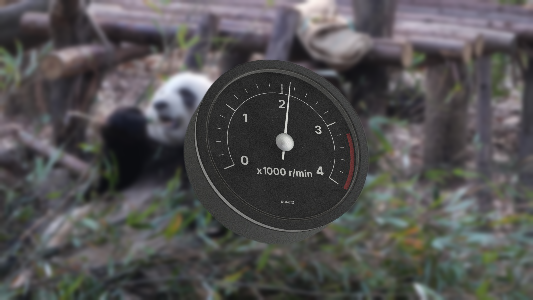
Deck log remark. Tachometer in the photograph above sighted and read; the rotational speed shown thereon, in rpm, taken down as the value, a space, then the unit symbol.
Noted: 2100 rpm
